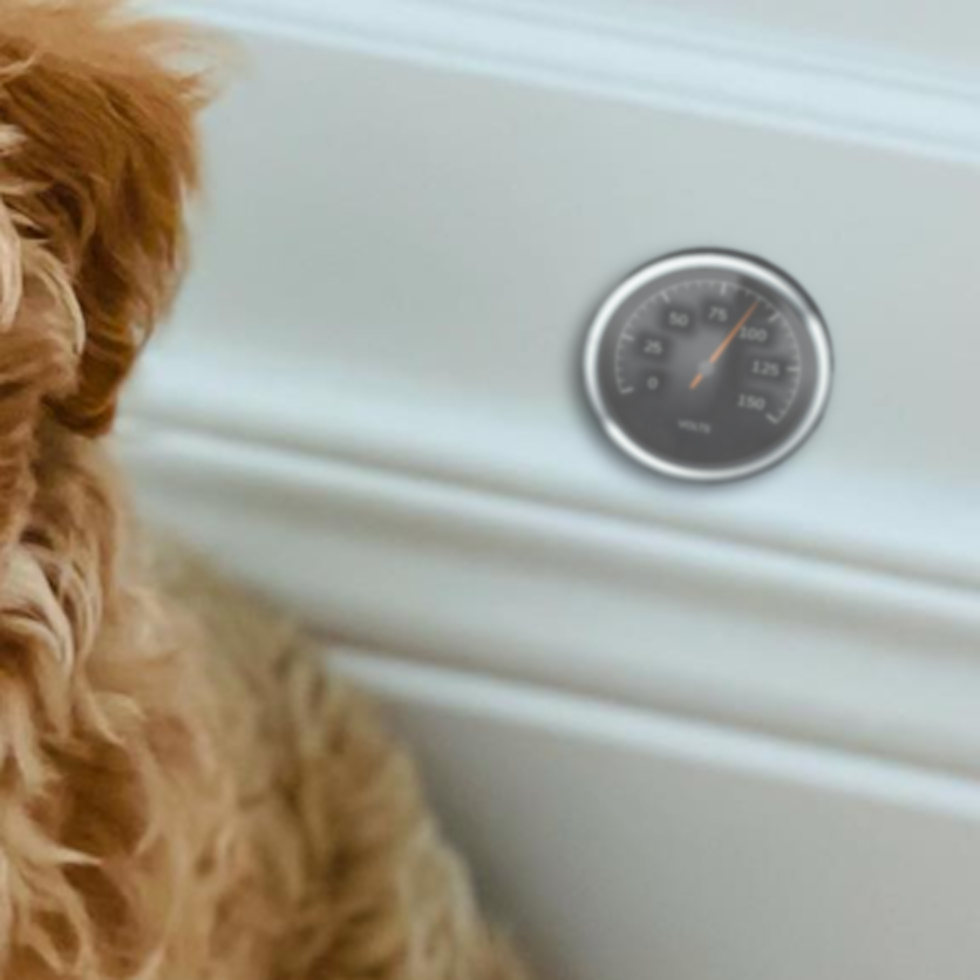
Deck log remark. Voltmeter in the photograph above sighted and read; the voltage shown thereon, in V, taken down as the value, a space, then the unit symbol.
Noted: 90 V
